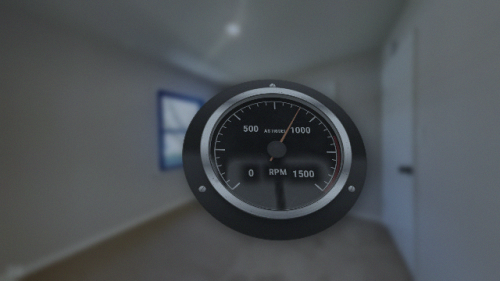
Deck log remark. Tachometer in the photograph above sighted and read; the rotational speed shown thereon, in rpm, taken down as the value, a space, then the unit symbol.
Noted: 900 rpm
